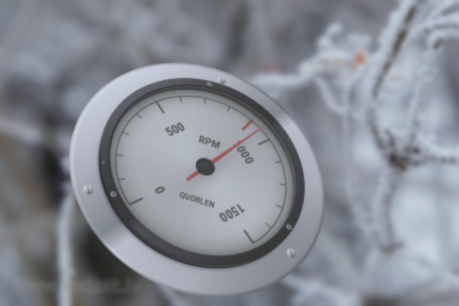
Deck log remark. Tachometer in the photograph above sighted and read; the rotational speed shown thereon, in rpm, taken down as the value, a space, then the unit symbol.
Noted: 950 rpm
